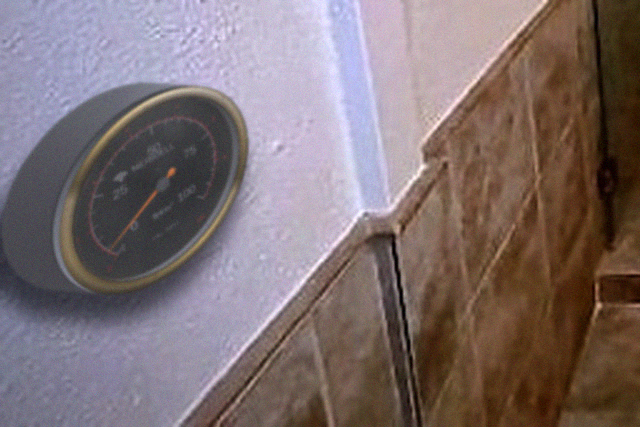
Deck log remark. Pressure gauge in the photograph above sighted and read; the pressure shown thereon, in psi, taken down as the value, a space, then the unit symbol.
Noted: 5 psi
